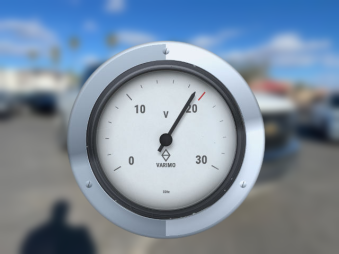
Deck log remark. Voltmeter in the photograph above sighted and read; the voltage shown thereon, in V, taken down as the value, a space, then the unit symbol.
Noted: 19 V
